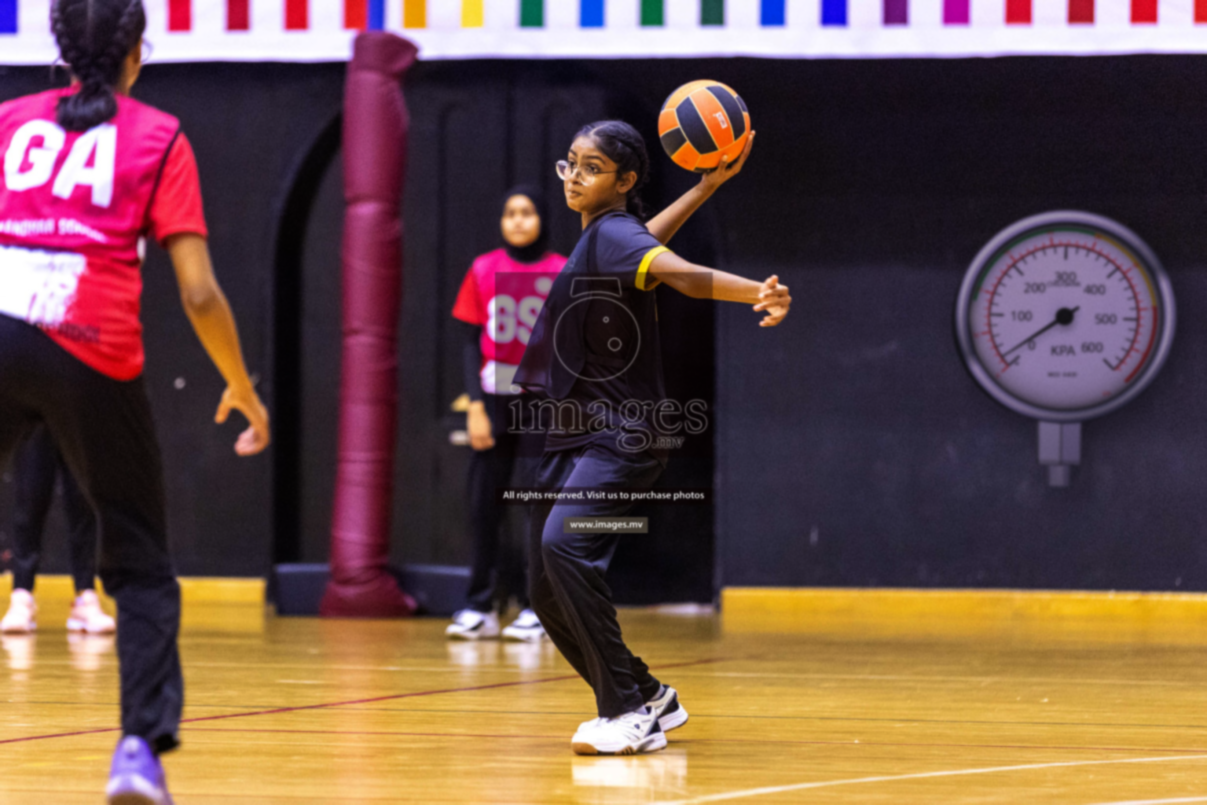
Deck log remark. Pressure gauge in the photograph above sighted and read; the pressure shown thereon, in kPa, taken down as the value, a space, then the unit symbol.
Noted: 20 kPa
